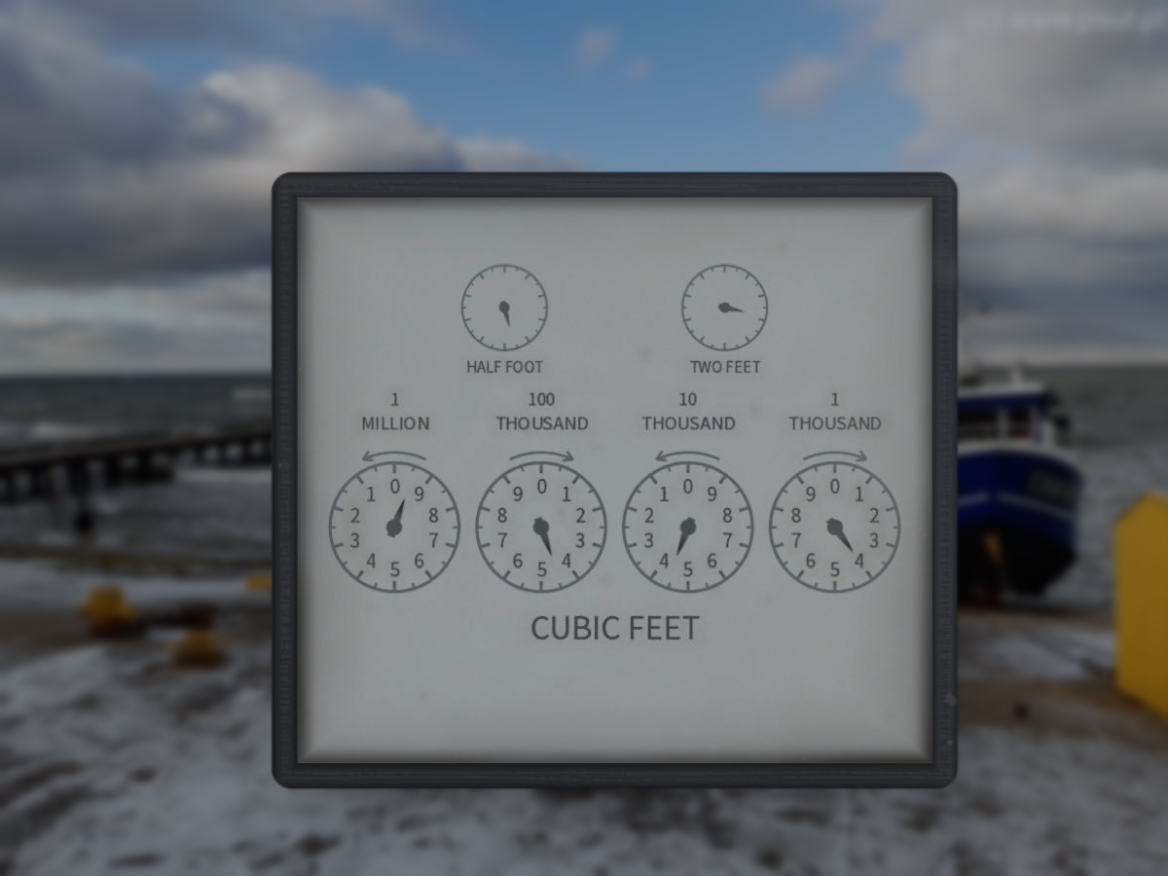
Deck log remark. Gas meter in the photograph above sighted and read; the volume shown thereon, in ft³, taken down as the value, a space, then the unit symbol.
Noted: 944400 ft³
